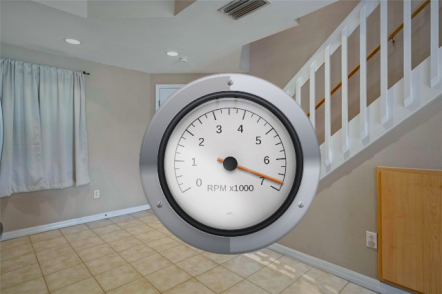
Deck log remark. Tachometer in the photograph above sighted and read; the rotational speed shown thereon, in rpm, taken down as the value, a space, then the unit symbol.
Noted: 6750 rpm
